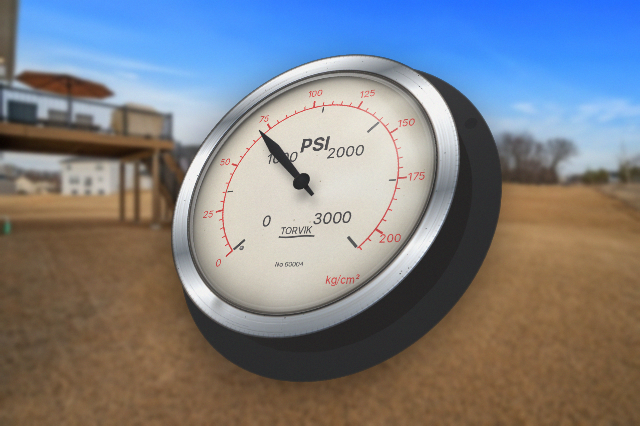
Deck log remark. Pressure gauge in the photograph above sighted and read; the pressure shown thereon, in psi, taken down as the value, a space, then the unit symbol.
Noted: 1000 psi
